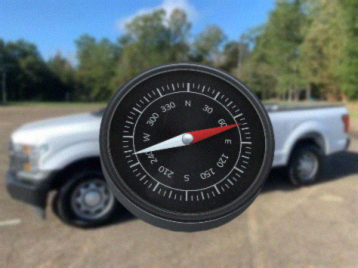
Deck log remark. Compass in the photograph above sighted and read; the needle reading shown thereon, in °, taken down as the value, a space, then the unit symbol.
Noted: 70 °
